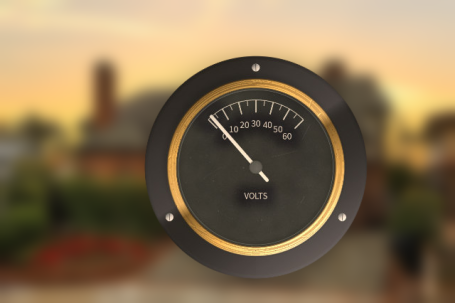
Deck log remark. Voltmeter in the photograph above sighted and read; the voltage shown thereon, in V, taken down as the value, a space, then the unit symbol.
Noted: 2.5 V
